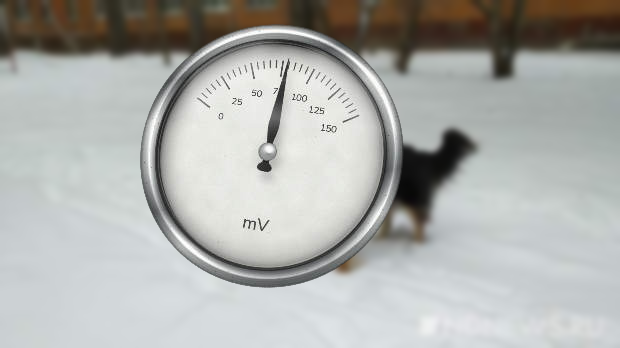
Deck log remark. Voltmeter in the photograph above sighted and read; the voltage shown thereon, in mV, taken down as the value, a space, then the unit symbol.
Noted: 80 mV
